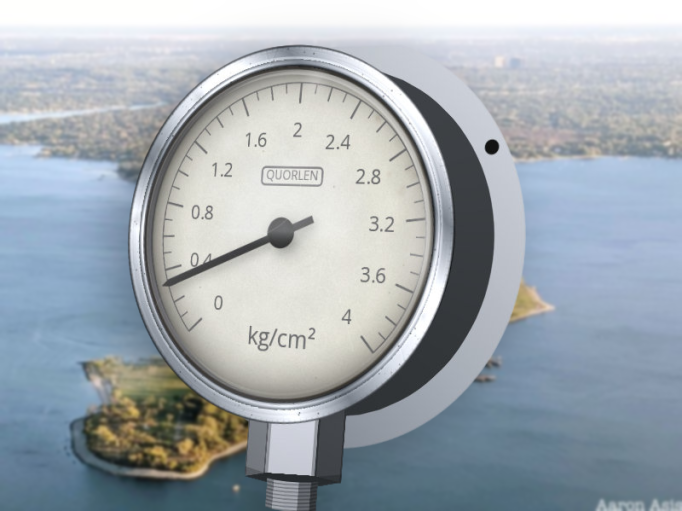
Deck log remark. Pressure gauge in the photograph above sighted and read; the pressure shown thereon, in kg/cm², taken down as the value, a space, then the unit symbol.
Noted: 0.3 kg/cm²
